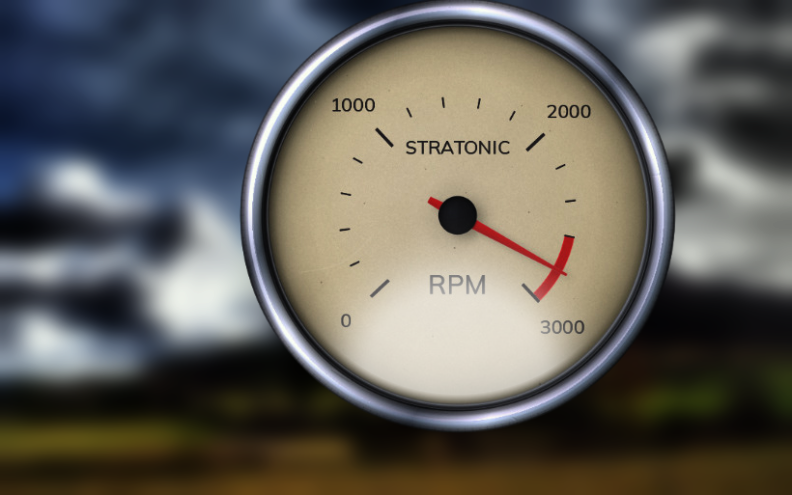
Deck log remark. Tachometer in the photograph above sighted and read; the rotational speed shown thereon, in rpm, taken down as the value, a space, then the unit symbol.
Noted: 2800 rpm
